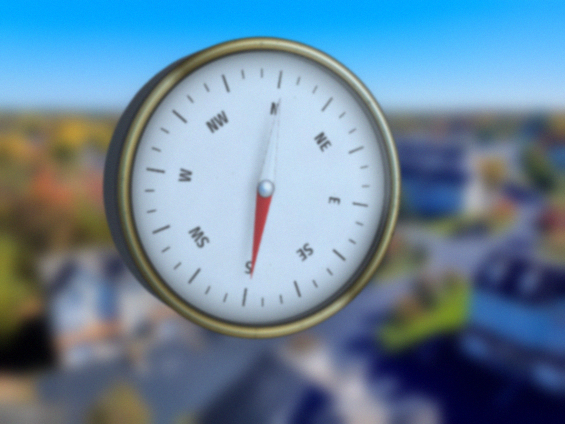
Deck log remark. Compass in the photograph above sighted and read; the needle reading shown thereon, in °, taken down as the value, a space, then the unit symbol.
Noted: 180 °
